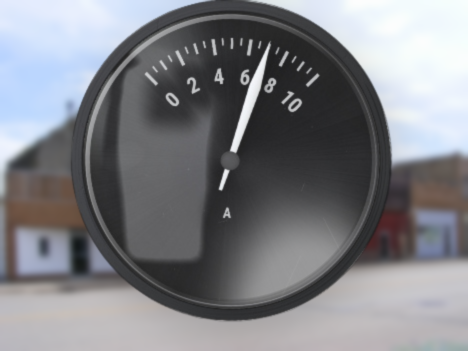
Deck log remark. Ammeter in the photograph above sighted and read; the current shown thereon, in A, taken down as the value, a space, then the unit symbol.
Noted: 7 A
